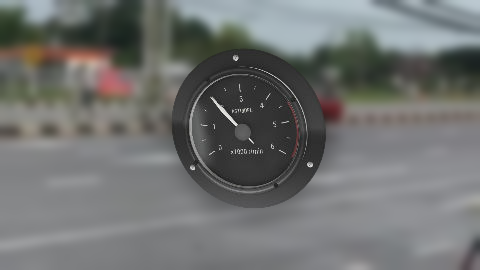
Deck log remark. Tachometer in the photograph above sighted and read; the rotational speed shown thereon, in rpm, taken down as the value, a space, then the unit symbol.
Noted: 2000 rpm
